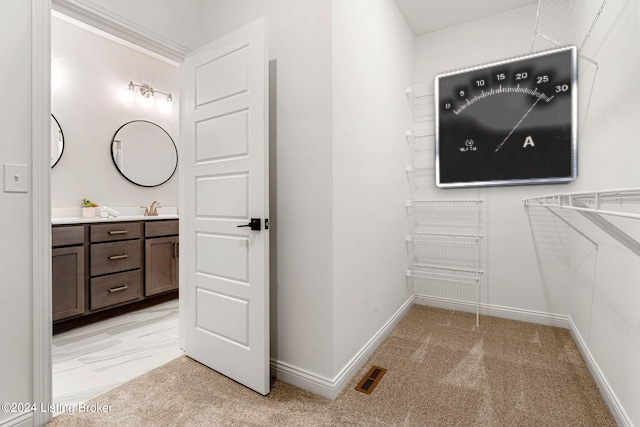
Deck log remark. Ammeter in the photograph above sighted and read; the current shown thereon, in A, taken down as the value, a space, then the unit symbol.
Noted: 27.5 A
